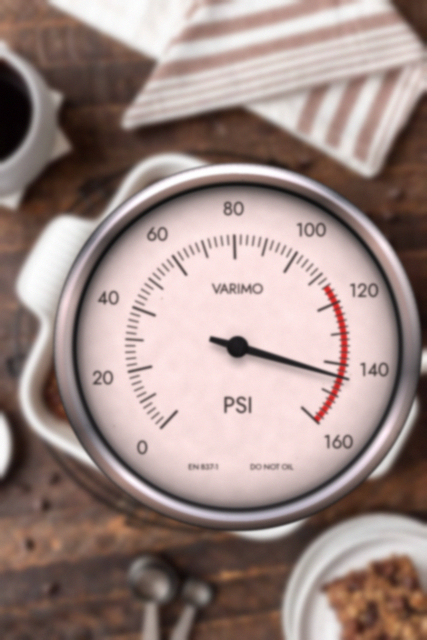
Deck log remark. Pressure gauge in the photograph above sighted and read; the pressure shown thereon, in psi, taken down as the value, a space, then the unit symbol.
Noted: 144 psi
